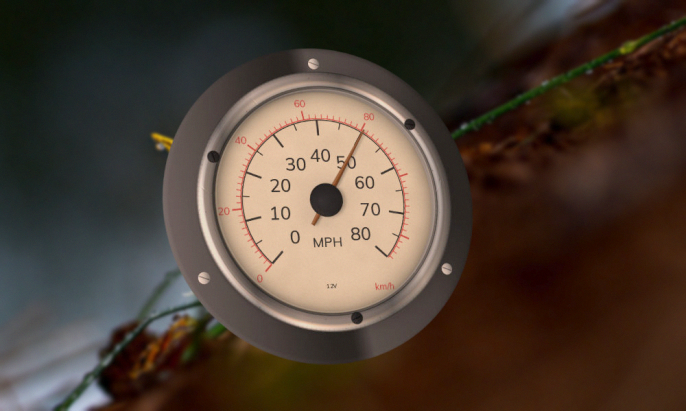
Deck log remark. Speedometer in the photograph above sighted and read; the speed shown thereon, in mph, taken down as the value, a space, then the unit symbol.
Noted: 50 mph
